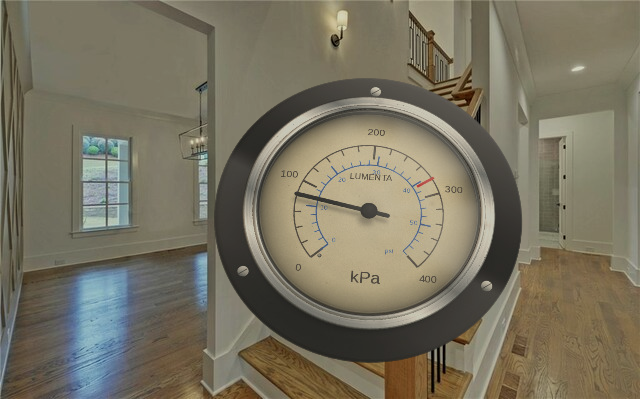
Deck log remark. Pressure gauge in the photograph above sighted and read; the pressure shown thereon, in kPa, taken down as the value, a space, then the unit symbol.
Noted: 80 kPa
